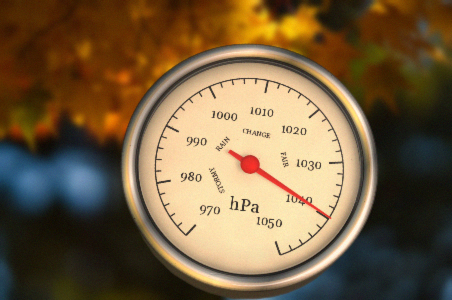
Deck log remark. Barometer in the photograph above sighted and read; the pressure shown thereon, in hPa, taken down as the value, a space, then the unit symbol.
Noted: 1040 hPa
